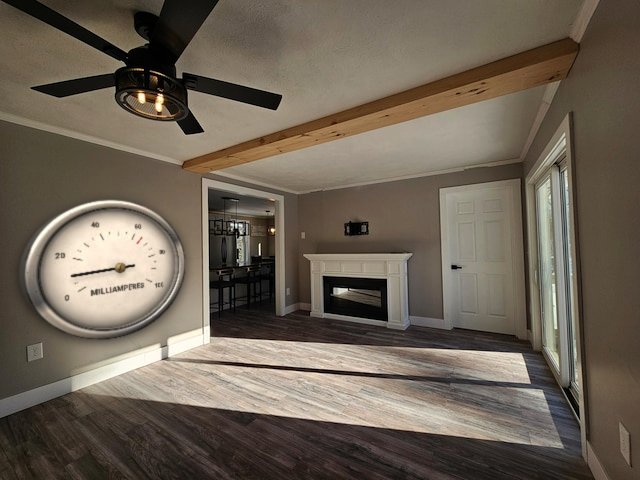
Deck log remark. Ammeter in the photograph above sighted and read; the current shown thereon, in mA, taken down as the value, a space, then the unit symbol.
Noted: 10 mA
